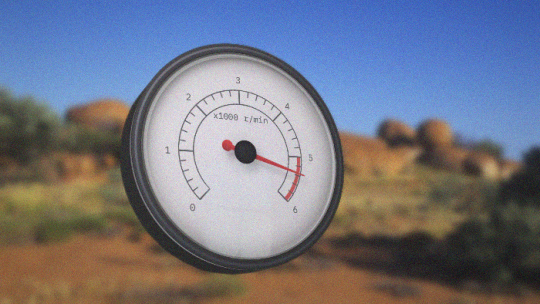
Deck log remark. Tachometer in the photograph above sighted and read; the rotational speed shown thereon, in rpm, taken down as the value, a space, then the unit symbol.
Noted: 5400 rpm
